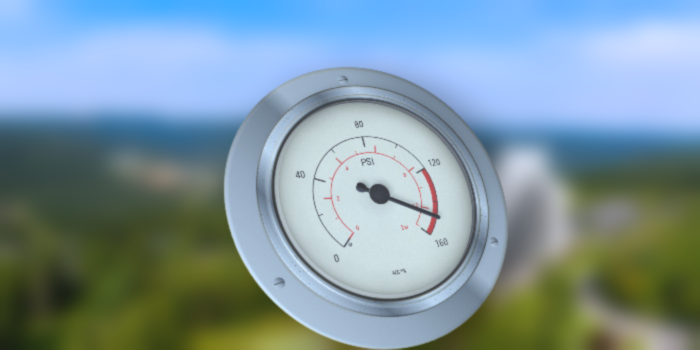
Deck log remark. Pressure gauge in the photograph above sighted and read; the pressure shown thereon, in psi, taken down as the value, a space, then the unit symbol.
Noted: 150 psi
